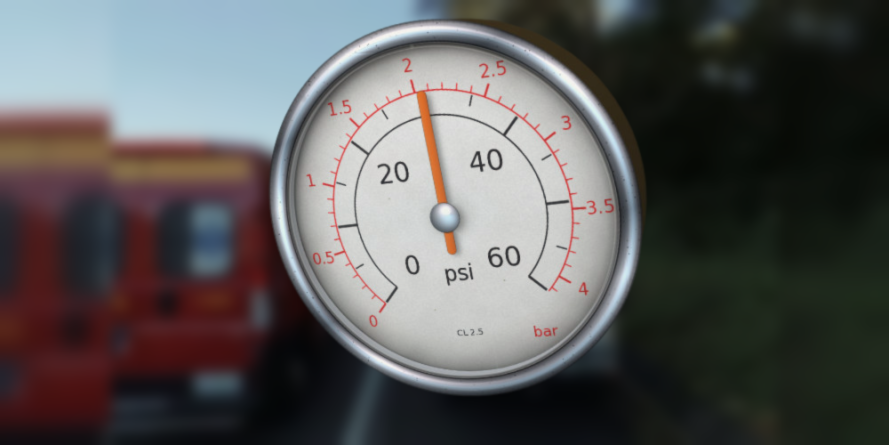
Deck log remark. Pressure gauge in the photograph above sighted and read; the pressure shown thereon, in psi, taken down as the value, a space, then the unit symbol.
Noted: 30 psi
